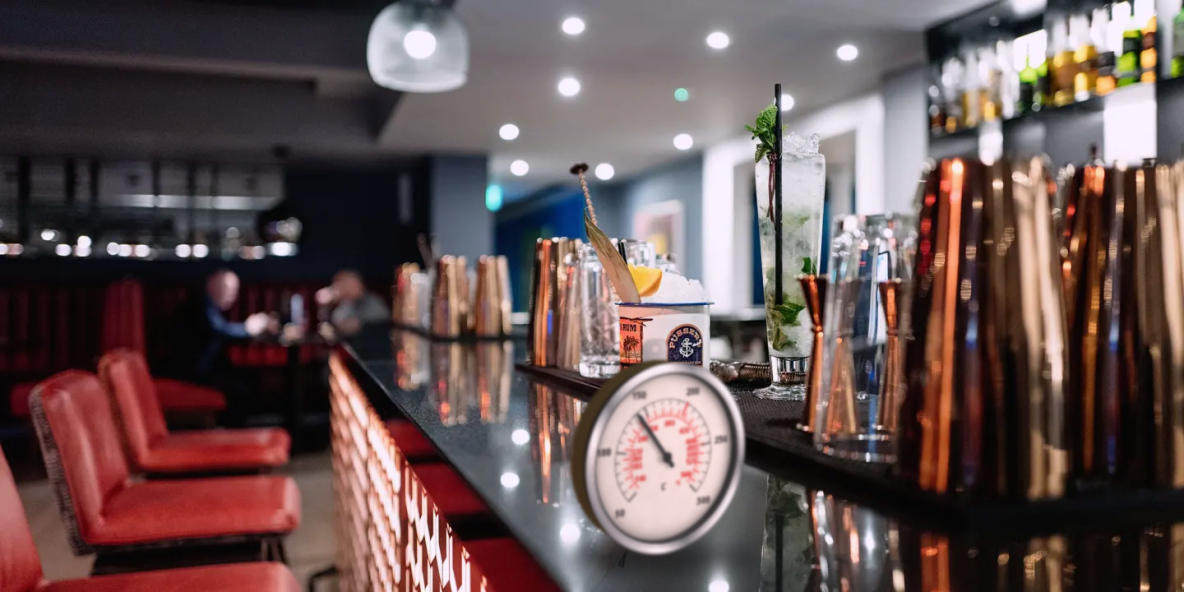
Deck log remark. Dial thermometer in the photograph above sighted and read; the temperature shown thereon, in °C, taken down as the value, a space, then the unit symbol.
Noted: 140 °C
